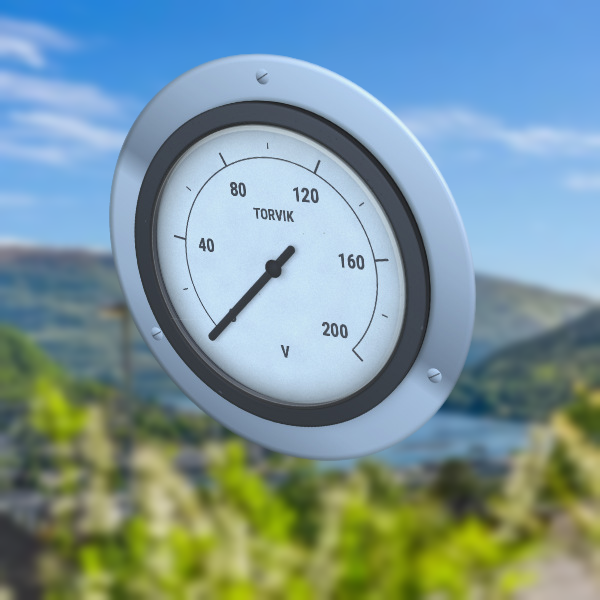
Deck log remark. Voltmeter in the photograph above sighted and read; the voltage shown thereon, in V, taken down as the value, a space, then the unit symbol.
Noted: 0 V
